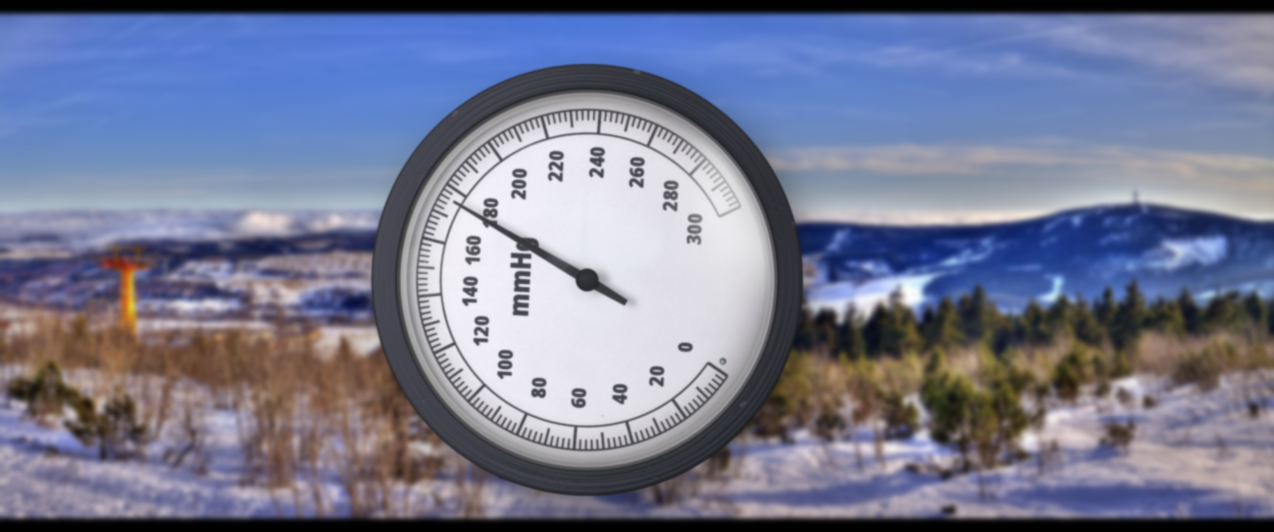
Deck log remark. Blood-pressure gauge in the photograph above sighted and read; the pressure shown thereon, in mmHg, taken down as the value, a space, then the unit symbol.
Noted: 176 mmHg
